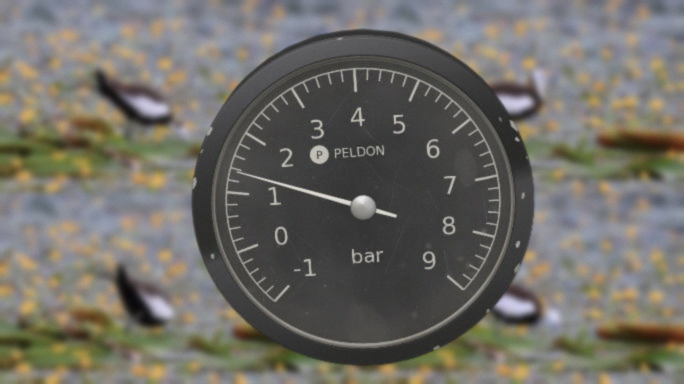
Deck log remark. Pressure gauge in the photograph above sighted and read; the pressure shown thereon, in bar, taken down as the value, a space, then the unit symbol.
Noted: 1.4 bar
